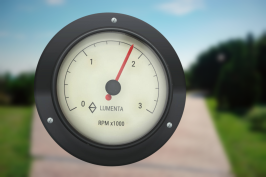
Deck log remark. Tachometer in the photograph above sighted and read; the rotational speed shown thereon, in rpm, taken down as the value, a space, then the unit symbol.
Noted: 1800 rpm
